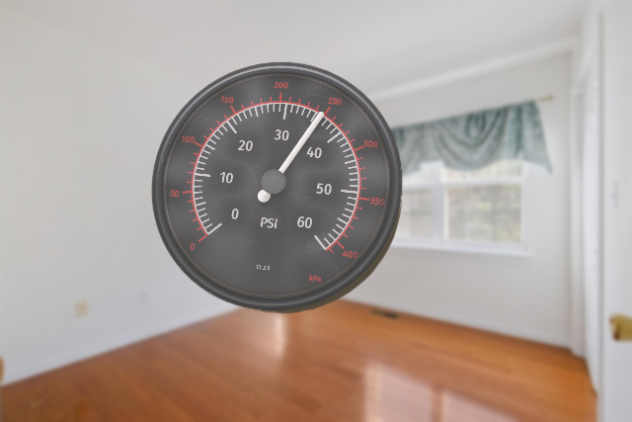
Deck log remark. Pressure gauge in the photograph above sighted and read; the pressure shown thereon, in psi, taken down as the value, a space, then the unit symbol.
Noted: 36 psi
